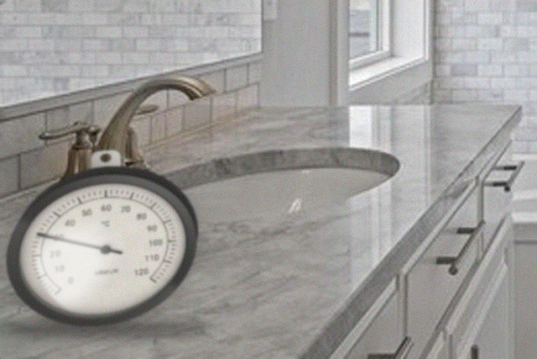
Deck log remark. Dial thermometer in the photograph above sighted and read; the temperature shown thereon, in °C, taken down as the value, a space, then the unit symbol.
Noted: 30 °C
